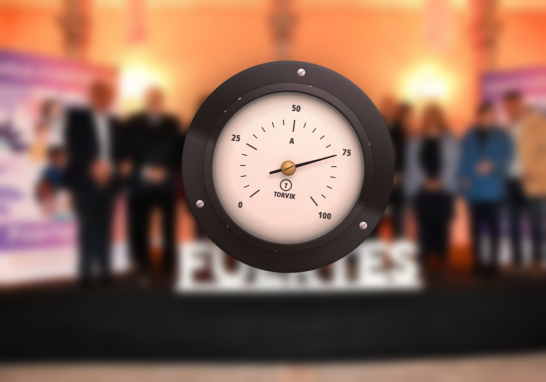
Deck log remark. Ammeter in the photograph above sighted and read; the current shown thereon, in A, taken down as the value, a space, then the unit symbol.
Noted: 75 A
